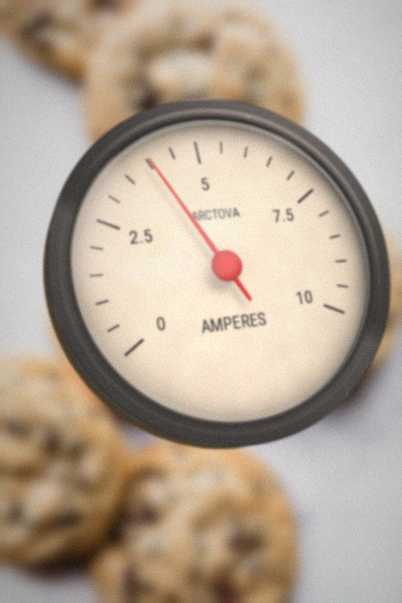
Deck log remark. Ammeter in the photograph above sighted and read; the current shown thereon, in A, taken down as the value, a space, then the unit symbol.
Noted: 4 A
